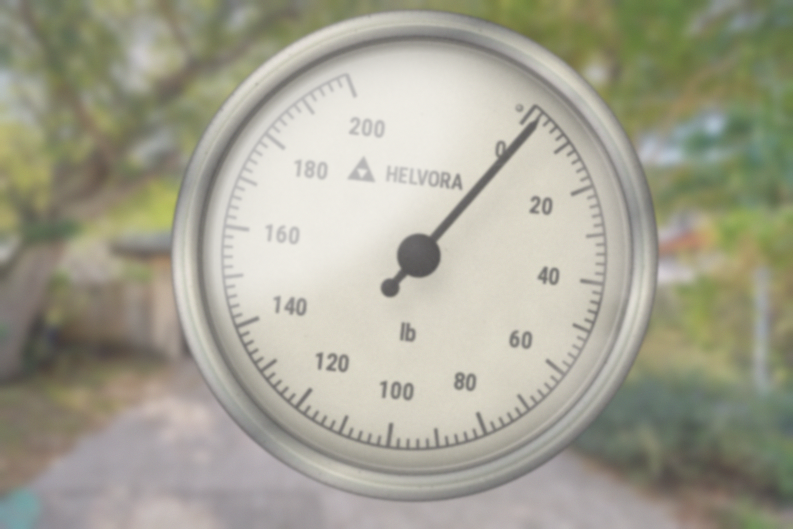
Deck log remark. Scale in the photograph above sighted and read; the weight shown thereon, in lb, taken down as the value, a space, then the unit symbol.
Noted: 2 lb
